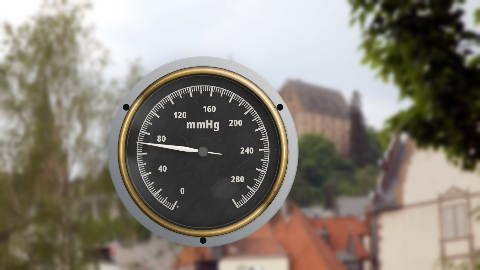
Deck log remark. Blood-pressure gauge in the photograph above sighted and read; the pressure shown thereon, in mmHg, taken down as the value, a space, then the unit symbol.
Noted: 70 mmHg
